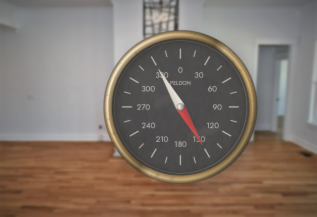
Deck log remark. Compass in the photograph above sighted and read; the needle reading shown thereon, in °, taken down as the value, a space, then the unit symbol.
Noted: 150 °
